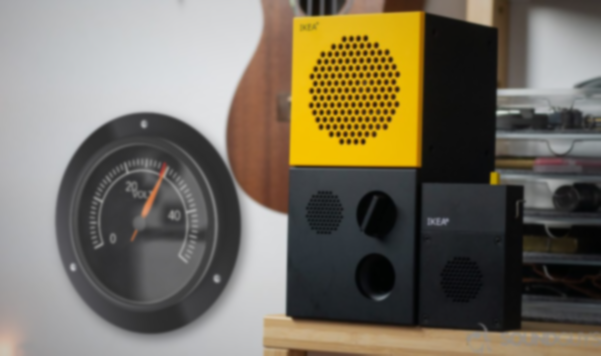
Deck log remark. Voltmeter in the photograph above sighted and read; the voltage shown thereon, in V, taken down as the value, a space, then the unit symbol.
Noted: 30 V
